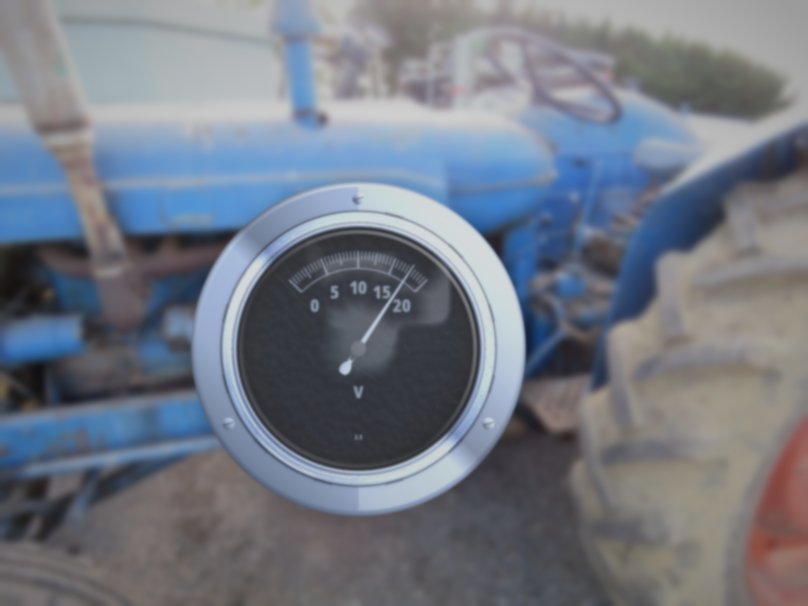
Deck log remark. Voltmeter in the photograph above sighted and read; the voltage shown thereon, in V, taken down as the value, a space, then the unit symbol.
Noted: 17.5 V
